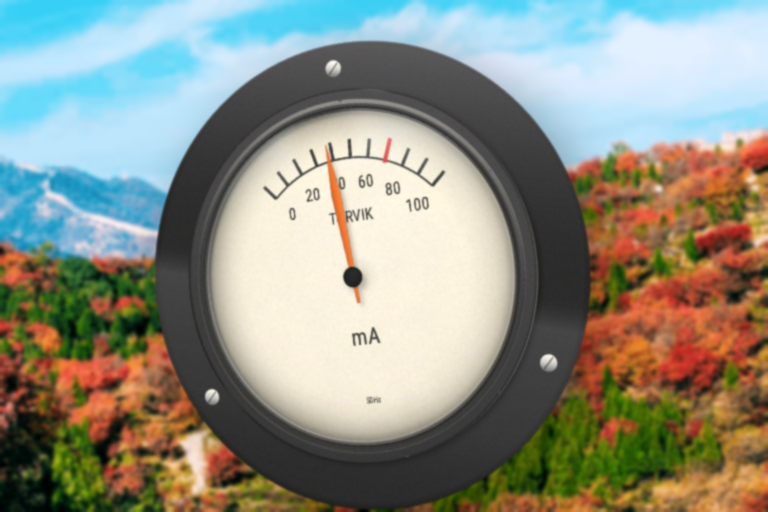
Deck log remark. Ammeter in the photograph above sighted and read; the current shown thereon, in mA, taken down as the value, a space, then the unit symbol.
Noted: 40 mA
